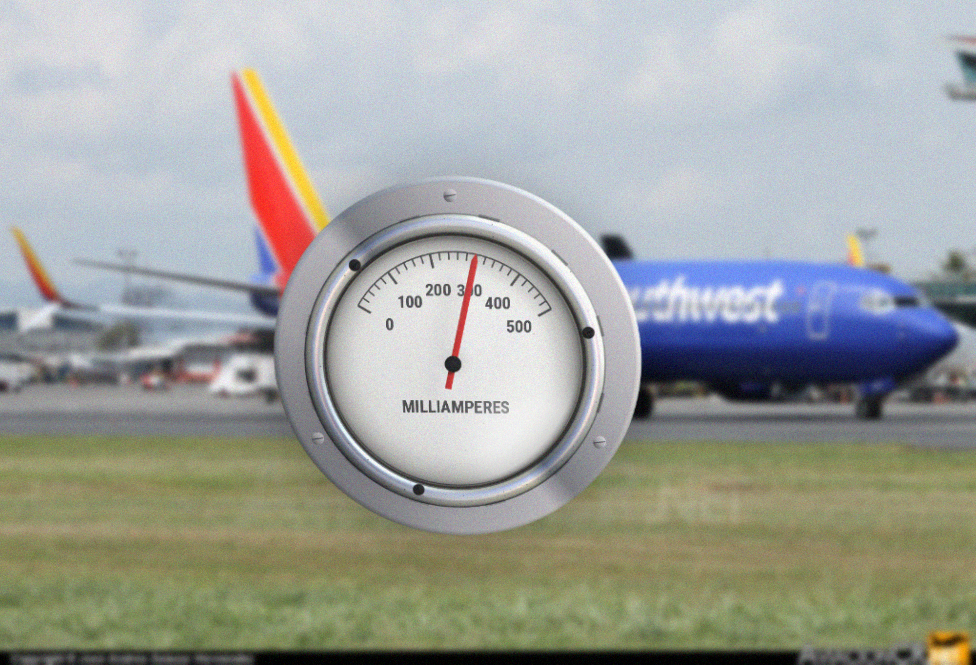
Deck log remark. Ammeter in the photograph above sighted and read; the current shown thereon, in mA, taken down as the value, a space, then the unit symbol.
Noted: 300 mA
